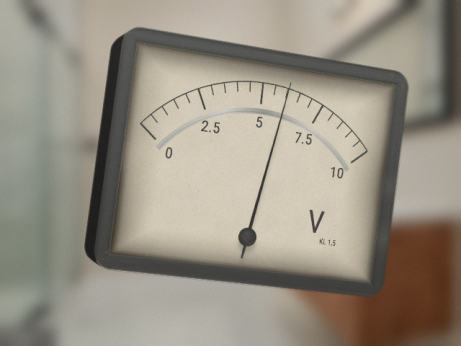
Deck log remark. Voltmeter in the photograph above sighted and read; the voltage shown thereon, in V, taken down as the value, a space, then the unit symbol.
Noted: 6 V
